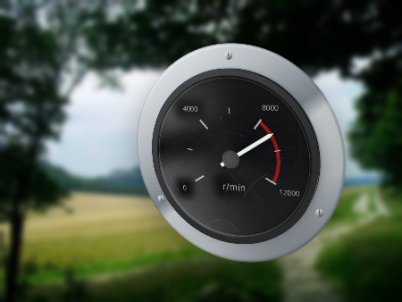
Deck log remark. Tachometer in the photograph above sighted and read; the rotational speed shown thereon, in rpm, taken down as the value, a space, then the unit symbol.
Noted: 9000 rpm
